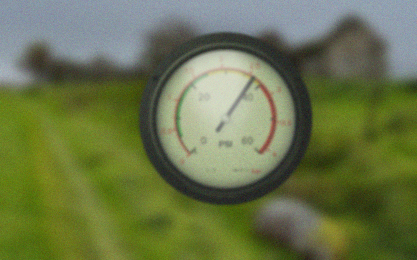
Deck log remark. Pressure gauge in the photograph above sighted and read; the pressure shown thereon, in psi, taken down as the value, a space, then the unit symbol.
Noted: 37.5 psi
